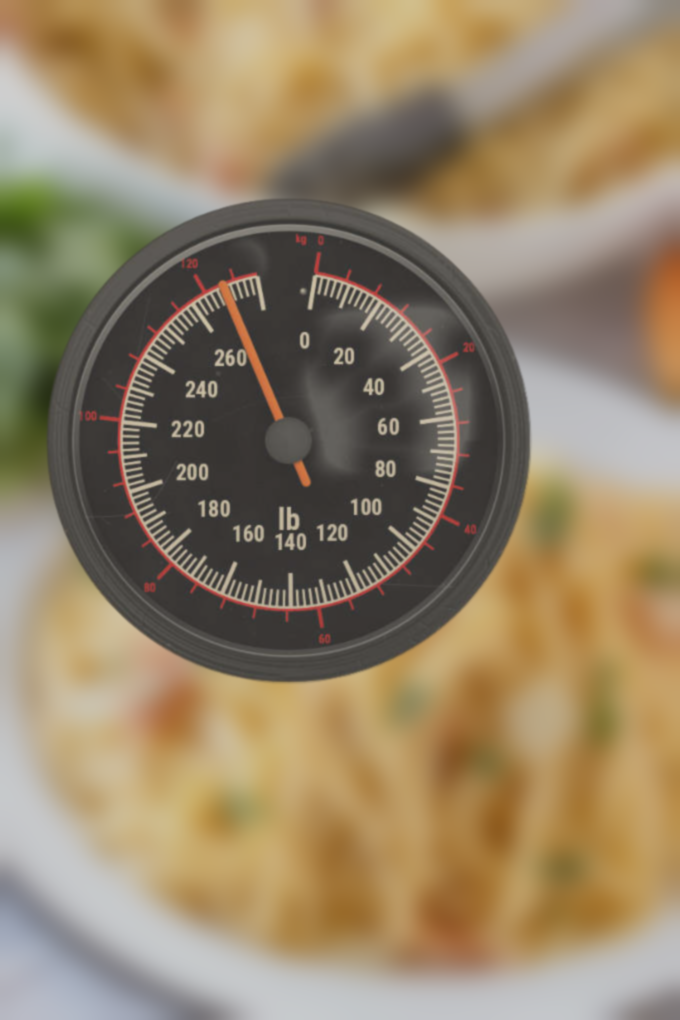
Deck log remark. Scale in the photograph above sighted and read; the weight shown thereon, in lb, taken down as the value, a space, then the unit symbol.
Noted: 270 lb
